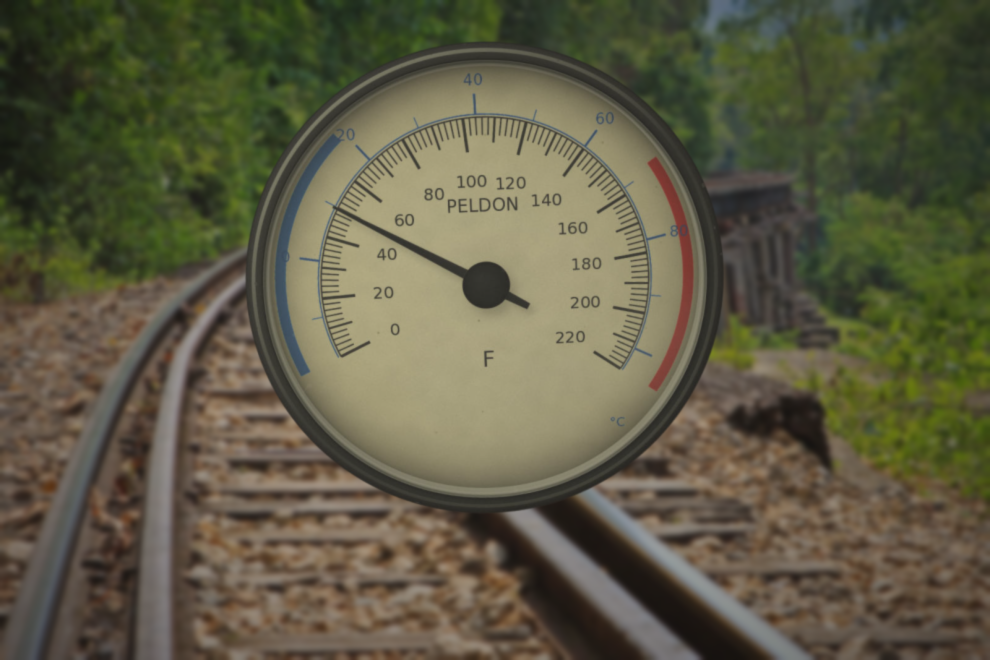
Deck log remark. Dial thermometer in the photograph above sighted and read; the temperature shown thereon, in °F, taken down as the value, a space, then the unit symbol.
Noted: 50 °F
